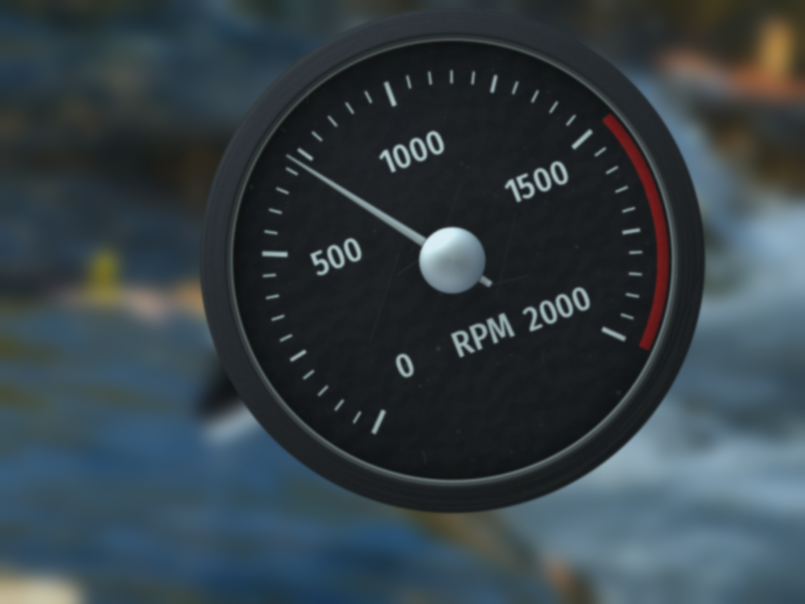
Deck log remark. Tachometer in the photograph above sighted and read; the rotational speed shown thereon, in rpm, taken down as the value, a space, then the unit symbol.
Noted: 725 rpm
